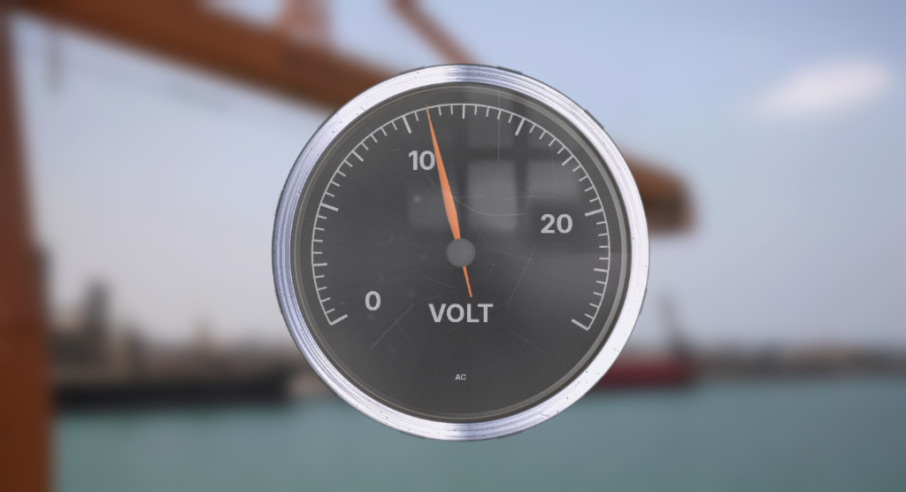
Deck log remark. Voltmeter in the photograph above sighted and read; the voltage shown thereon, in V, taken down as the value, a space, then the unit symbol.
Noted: 11 V
